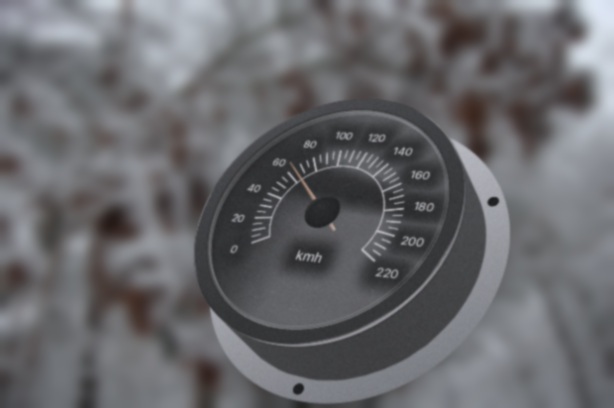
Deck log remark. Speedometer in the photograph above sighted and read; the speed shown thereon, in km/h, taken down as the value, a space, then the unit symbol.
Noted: 65 km/h
